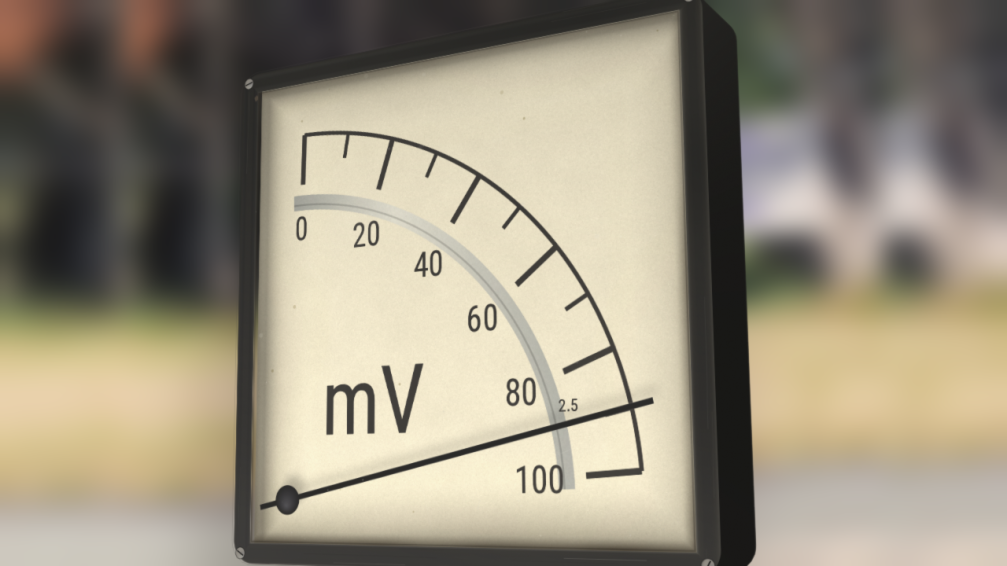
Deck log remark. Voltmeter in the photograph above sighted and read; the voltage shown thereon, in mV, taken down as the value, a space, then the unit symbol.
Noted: 90 mV
